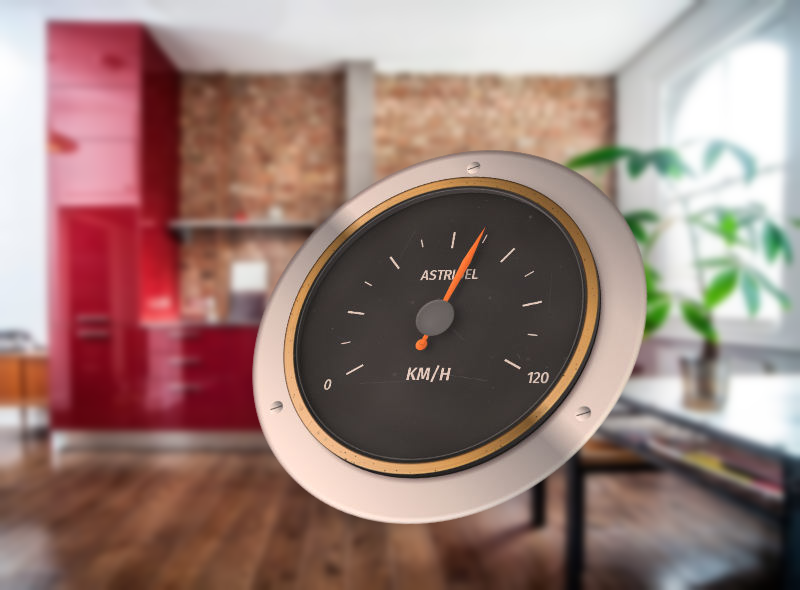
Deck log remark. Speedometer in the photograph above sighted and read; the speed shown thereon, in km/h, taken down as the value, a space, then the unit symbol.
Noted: 70 km/h
